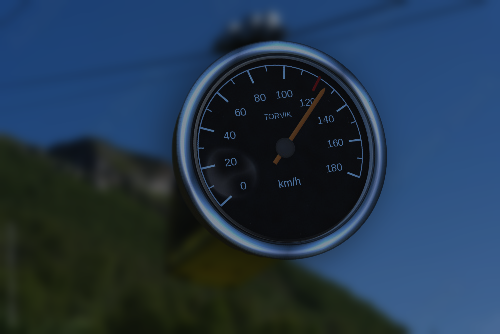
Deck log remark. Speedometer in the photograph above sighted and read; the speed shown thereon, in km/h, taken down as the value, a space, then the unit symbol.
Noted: 125 km/h
